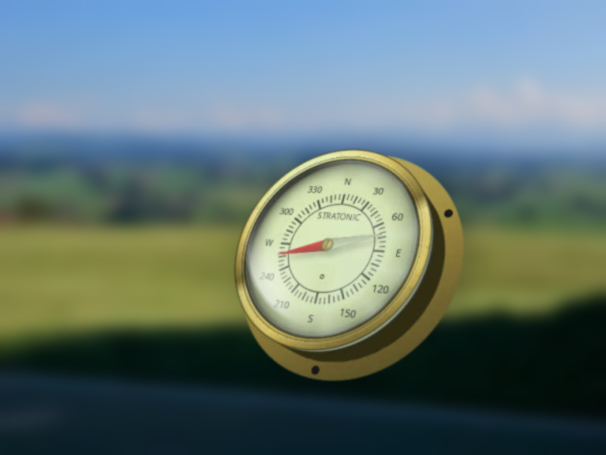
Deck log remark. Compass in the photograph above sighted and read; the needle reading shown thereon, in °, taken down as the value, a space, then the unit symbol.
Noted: 255 °
